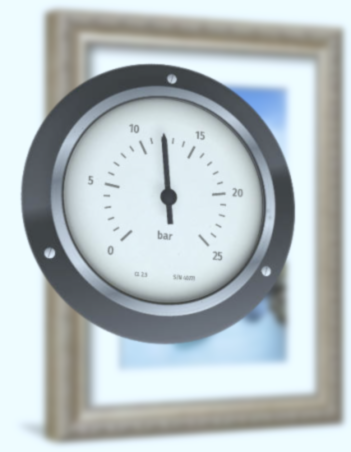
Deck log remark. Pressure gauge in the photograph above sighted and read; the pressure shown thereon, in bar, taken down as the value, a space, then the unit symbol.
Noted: 12 bar
